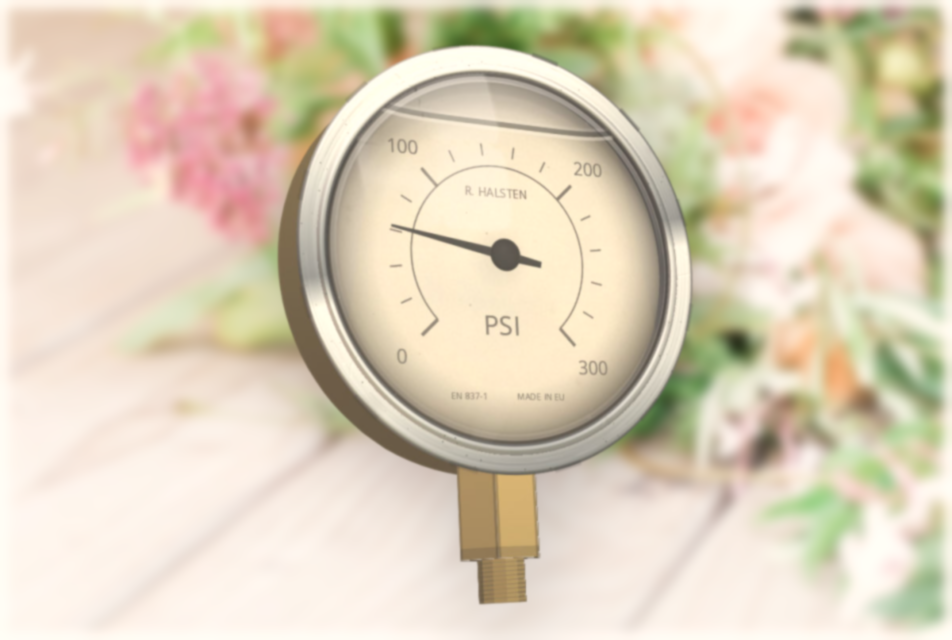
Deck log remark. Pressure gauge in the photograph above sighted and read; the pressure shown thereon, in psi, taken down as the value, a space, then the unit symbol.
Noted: 60 psi
